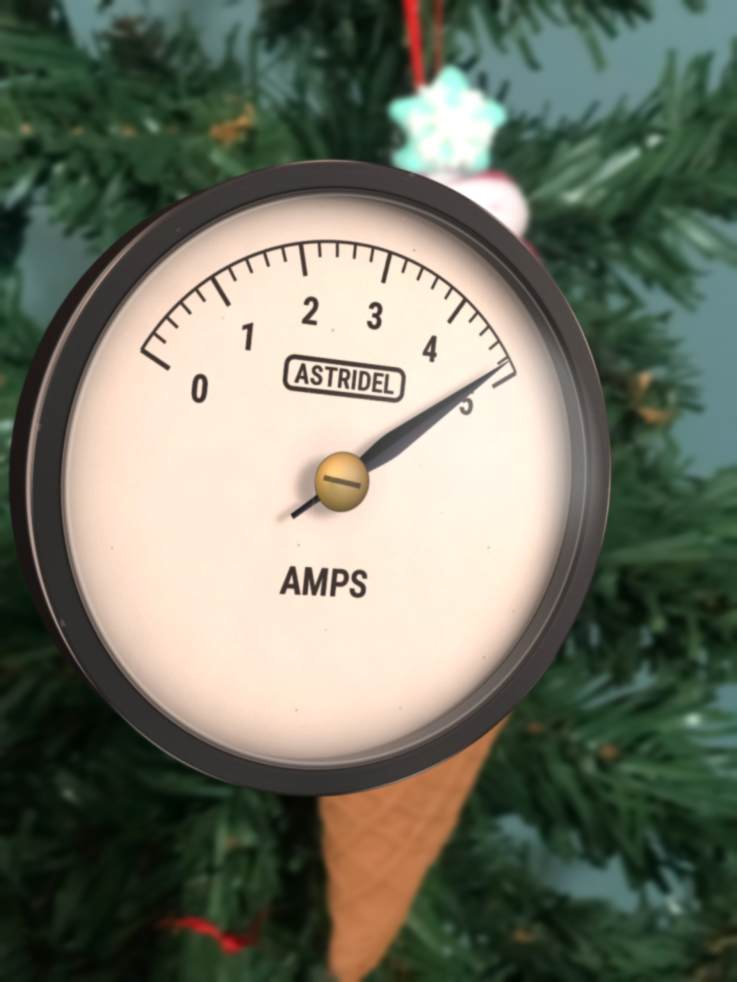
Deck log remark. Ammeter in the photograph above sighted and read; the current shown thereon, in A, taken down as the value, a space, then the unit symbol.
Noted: 4.8 A
